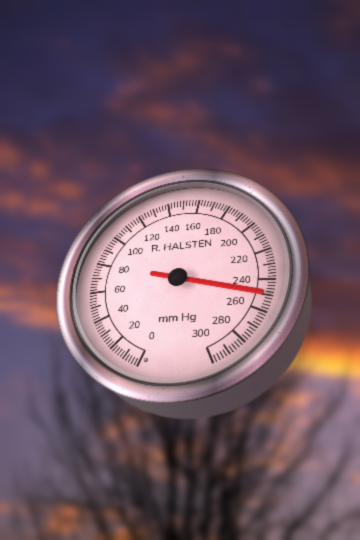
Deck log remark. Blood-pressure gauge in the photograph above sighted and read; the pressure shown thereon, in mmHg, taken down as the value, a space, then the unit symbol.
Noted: 250 mmHg
